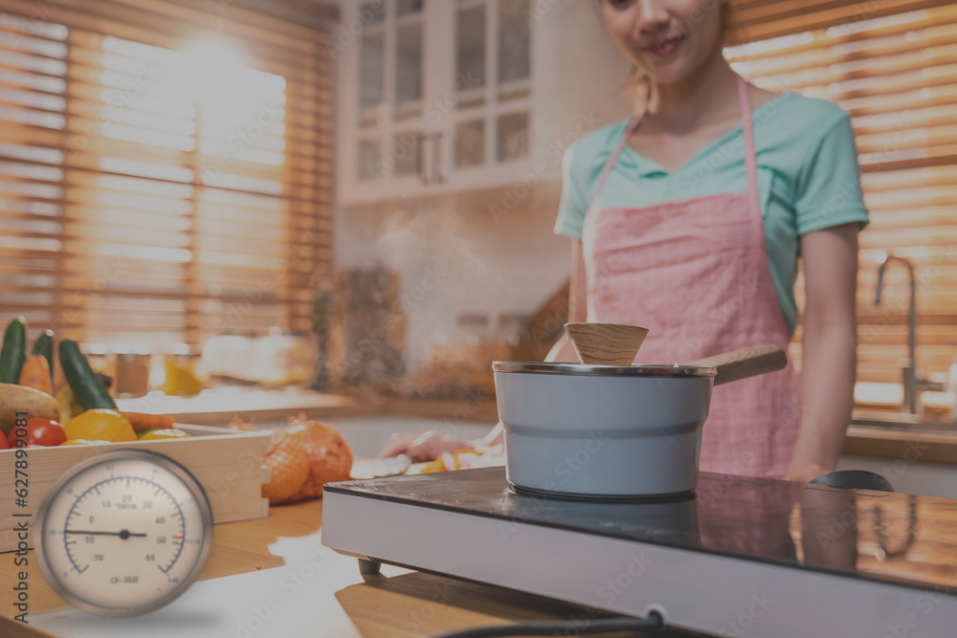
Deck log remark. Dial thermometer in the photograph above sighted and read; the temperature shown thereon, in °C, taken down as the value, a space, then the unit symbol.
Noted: -6 °C
